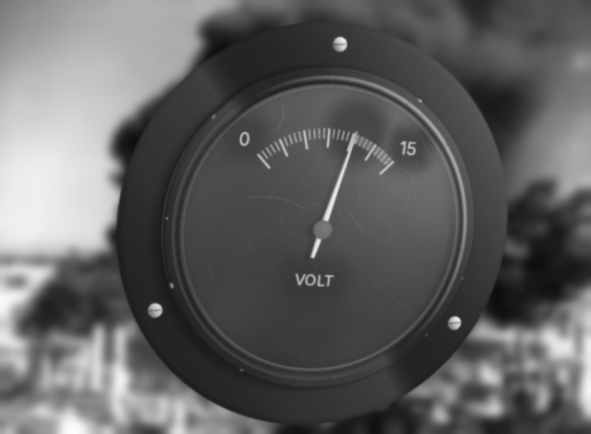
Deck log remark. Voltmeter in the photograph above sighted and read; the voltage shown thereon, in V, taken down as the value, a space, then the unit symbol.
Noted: 10 V
